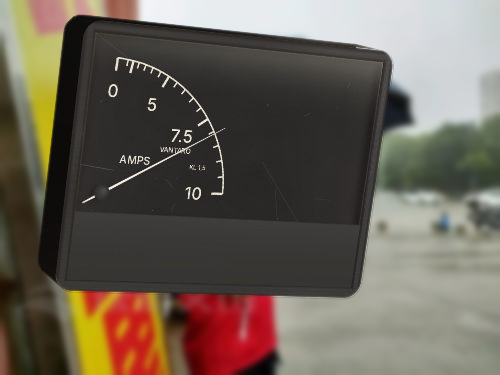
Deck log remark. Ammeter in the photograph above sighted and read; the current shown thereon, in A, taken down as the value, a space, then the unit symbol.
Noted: 8 A
